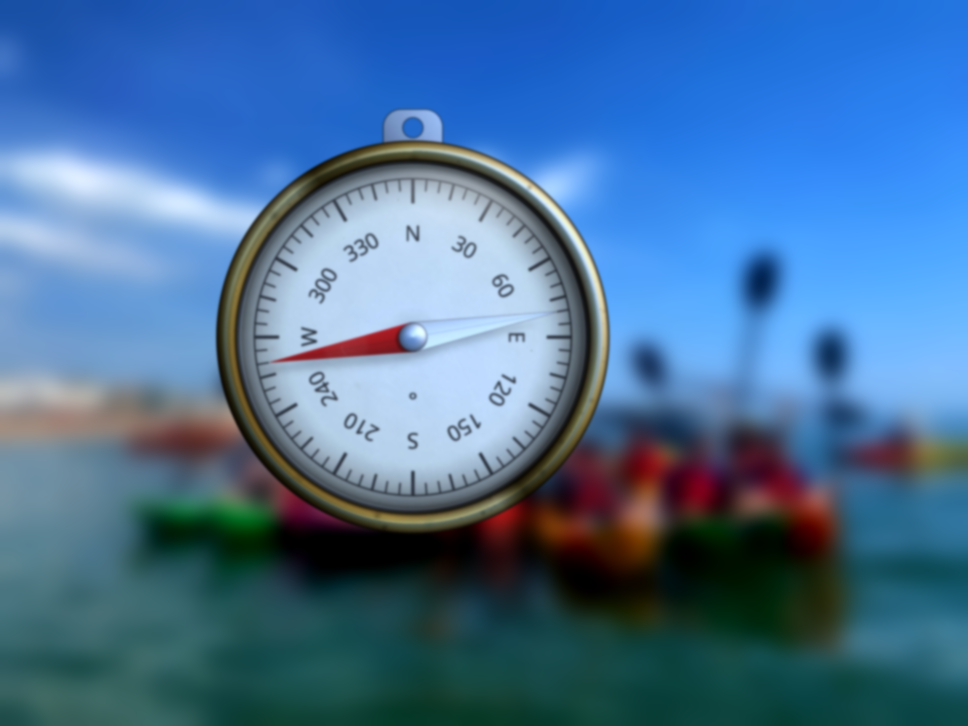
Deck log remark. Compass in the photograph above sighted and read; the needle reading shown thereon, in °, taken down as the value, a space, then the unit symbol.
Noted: 260 °
